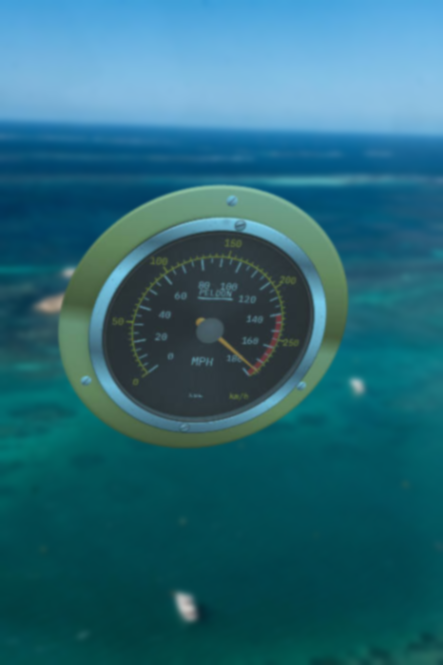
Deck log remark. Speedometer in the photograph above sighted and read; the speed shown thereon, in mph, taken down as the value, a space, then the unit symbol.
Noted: 175 mph
